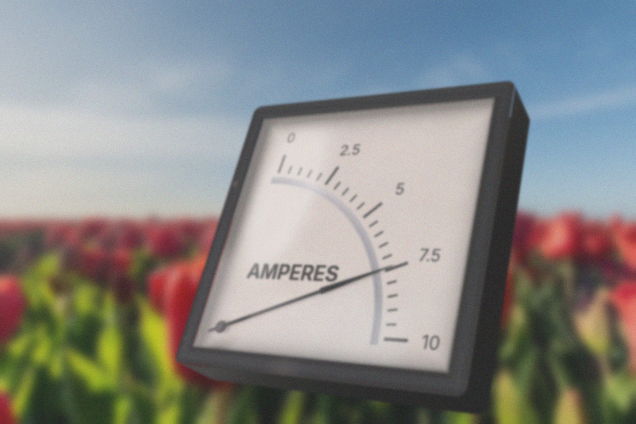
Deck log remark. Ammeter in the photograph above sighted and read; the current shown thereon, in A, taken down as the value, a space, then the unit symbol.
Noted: 7.5 A
